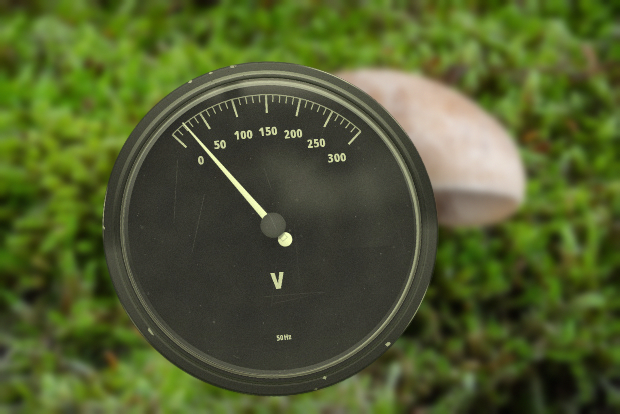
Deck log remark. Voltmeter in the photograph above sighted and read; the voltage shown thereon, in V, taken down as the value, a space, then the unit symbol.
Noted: 20 V
